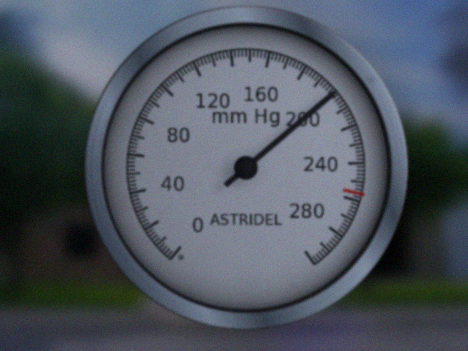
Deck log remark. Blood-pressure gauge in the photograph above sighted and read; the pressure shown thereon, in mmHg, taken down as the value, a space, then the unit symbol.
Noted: 200 mmHg
